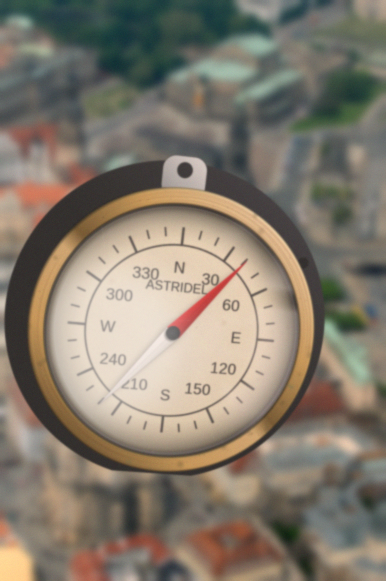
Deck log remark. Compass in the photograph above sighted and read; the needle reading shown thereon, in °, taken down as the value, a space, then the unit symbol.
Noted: 40 °
